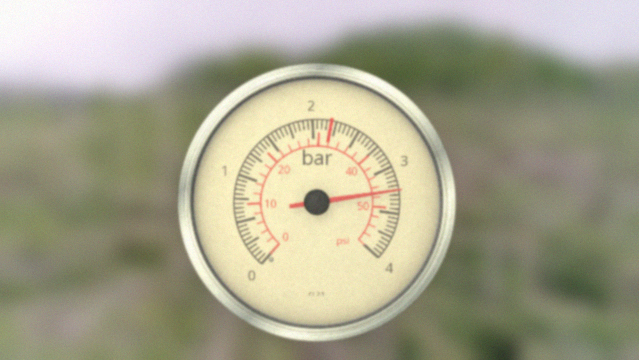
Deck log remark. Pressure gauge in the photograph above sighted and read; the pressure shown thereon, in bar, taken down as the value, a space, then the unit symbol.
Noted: 3.25 bar
